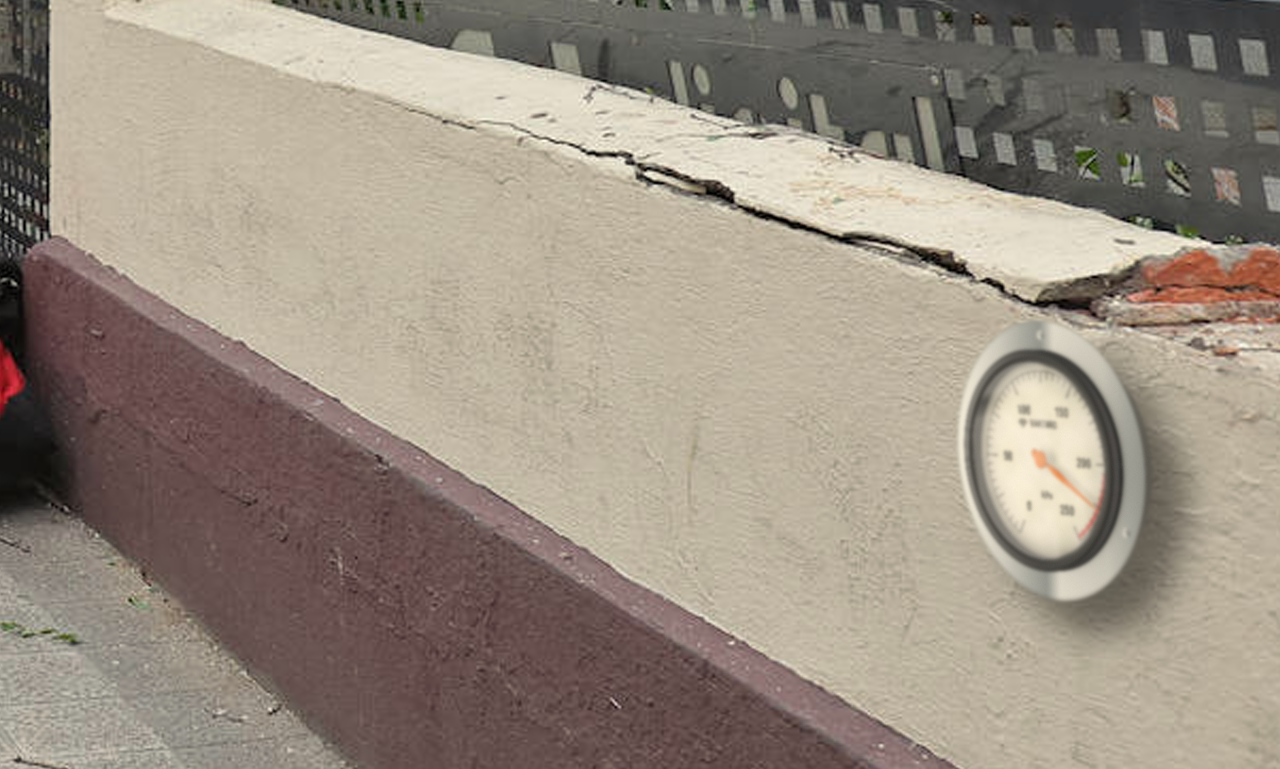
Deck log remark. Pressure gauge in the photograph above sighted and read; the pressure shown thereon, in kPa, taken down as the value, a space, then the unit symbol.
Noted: 225 kPa
